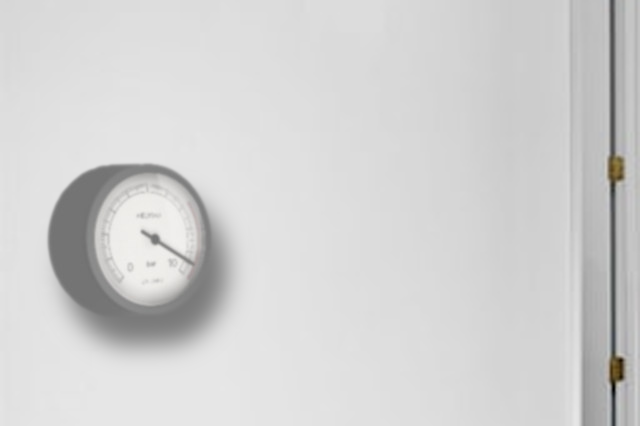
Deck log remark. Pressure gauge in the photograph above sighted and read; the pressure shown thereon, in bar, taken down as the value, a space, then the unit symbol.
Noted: 9.5 bar
